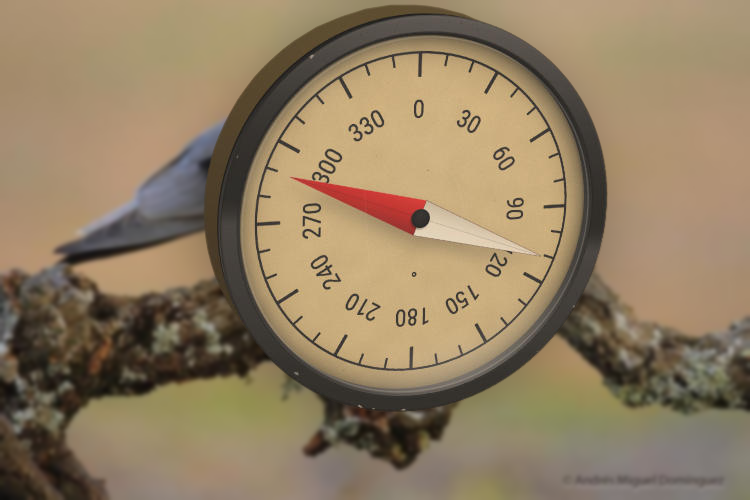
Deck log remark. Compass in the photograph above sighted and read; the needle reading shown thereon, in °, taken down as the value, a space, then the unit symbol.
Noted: 290 °
